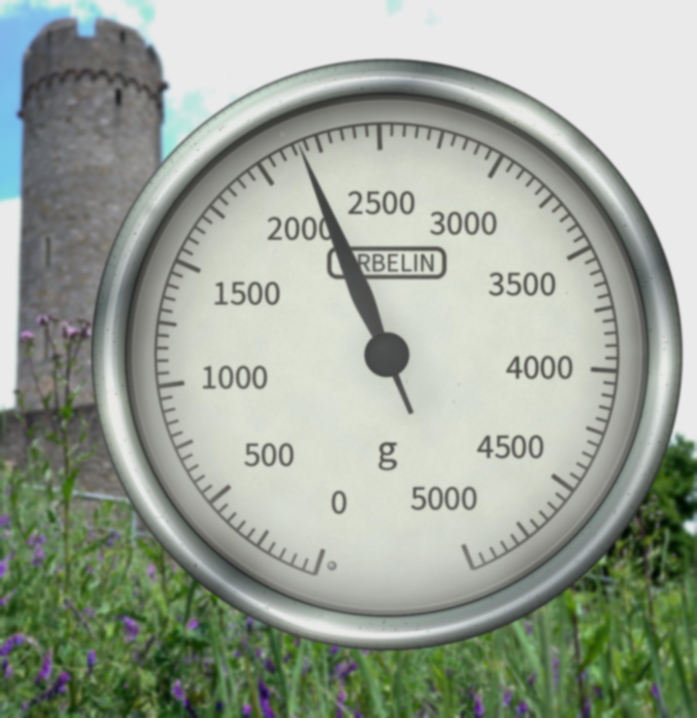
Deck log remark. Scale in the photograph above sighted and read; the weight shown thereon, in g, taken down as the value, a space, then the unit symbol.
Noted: 2175 g
